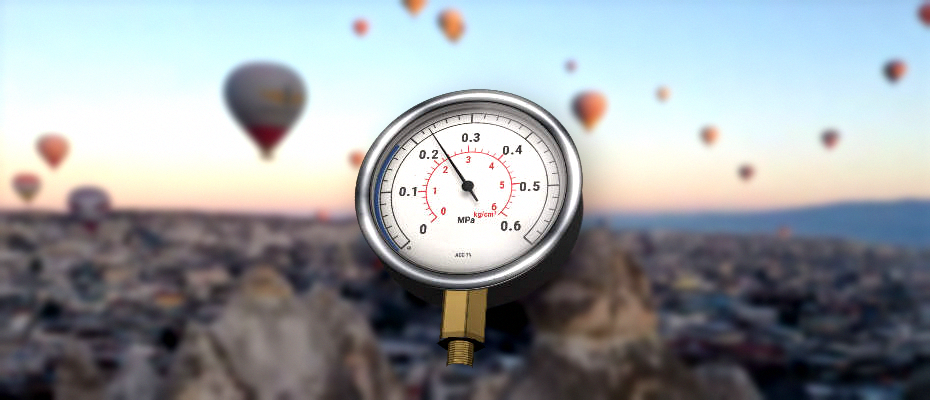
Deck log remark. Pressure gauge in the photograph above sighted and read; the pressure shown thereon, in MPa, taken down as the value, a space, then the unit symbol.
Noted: 0.23 MPa
